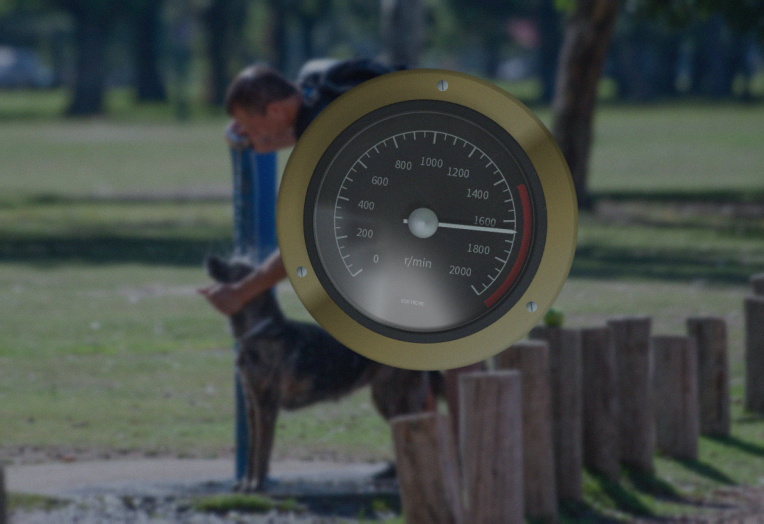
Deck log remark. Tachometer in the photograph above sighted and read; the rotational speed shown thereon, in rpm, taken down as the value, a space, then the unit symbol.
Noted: 1650 rpm
